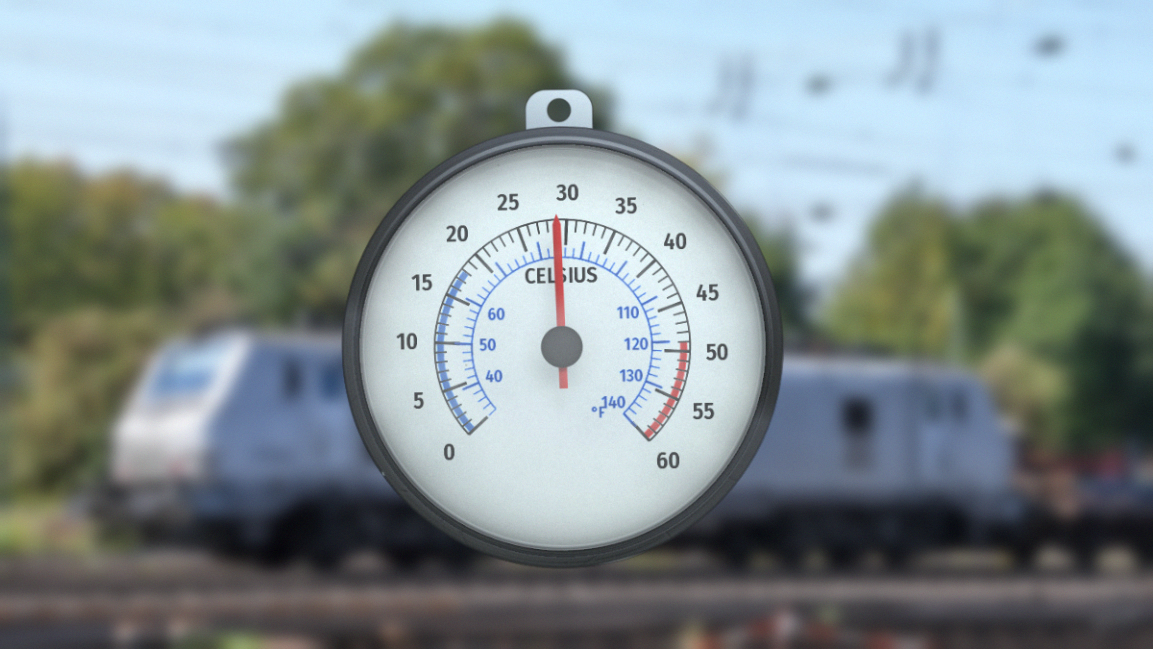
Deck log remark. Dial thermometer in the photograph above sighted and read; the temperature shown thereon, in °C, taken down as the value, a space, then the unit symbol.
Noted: 29 °C
